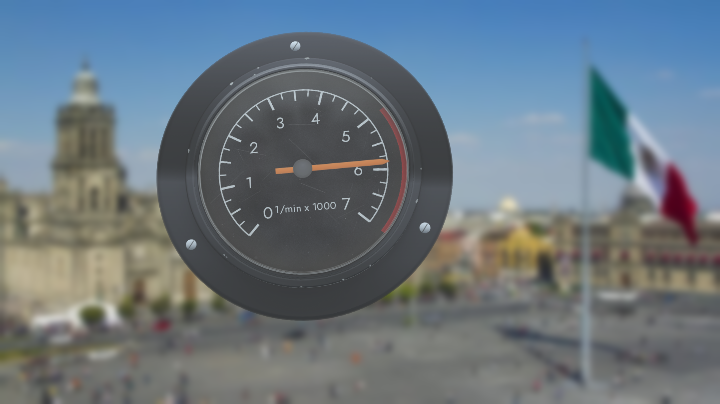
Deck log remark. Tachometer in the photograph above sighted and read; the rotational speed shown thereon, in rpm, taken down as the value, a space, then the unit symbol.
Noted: 5875 rpm
